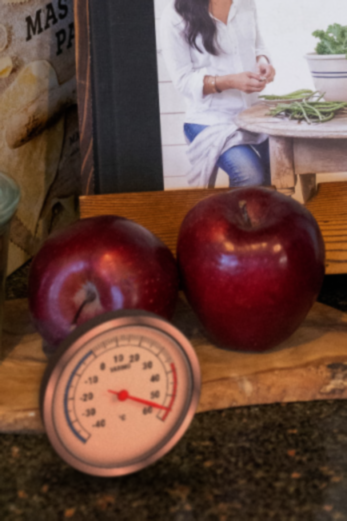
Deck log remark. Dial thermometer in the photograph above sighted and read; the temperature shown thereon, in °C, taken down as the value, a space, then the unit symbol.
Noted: 55 °C
